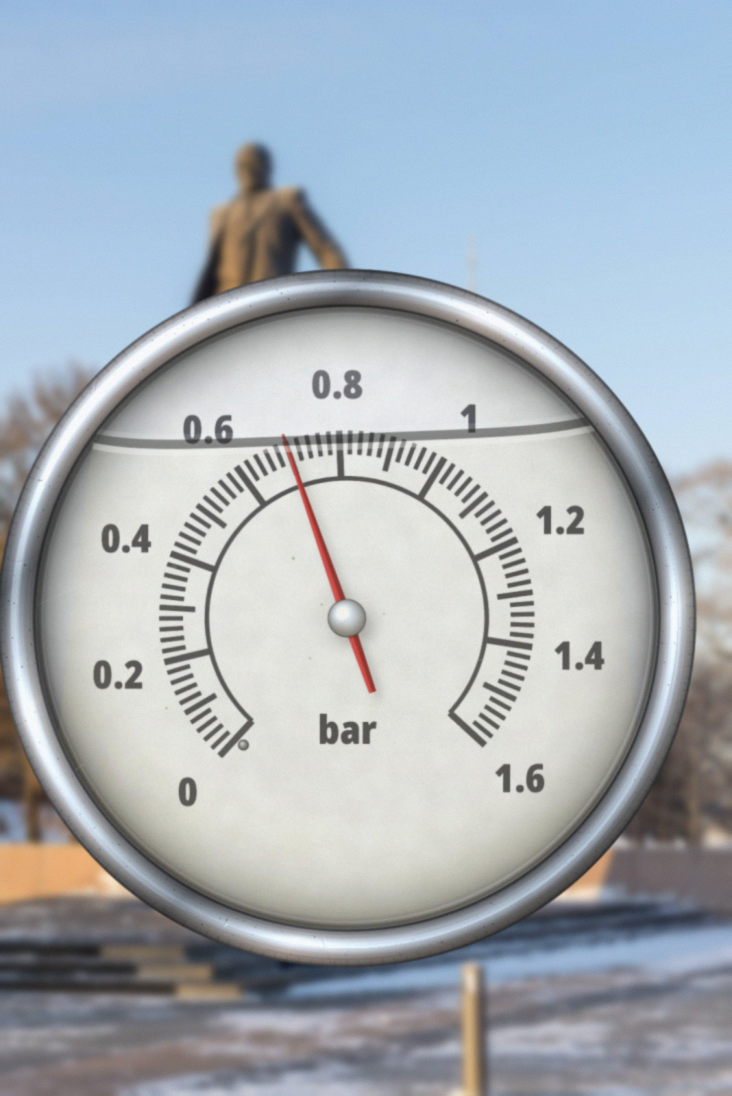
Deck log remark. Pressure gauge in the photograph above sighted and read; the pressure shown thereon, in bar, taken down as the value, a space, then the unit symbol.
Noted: 0.7 bar
